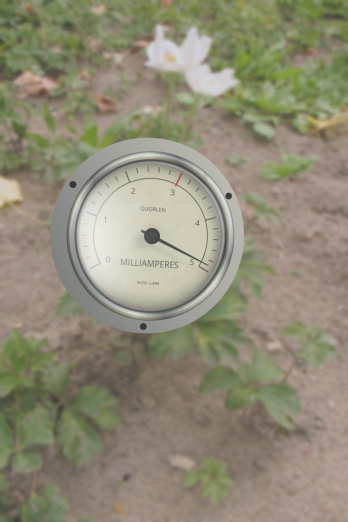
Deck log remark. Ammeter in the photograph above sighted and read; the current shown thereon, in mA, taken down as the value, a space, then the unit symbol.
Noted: 4.9 mA
